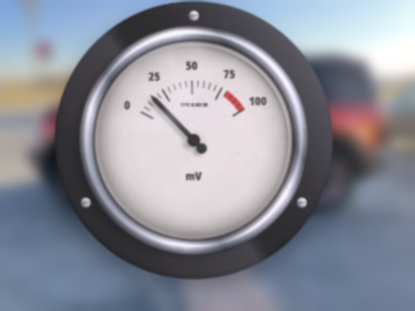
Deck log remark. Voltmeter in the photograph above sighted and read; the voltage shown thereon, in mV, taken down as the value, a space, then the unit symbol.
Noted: 15 mV
